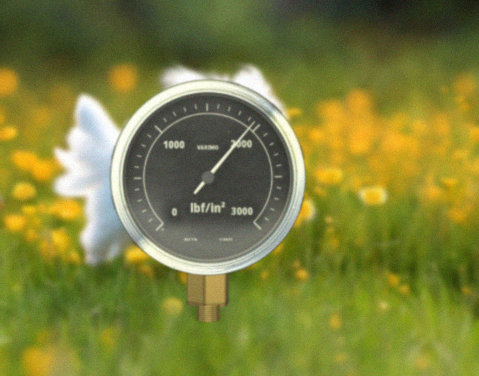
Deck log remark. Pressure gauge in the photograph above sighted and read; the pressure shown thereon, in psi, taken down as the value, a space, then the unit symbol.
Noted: 1950 psi
